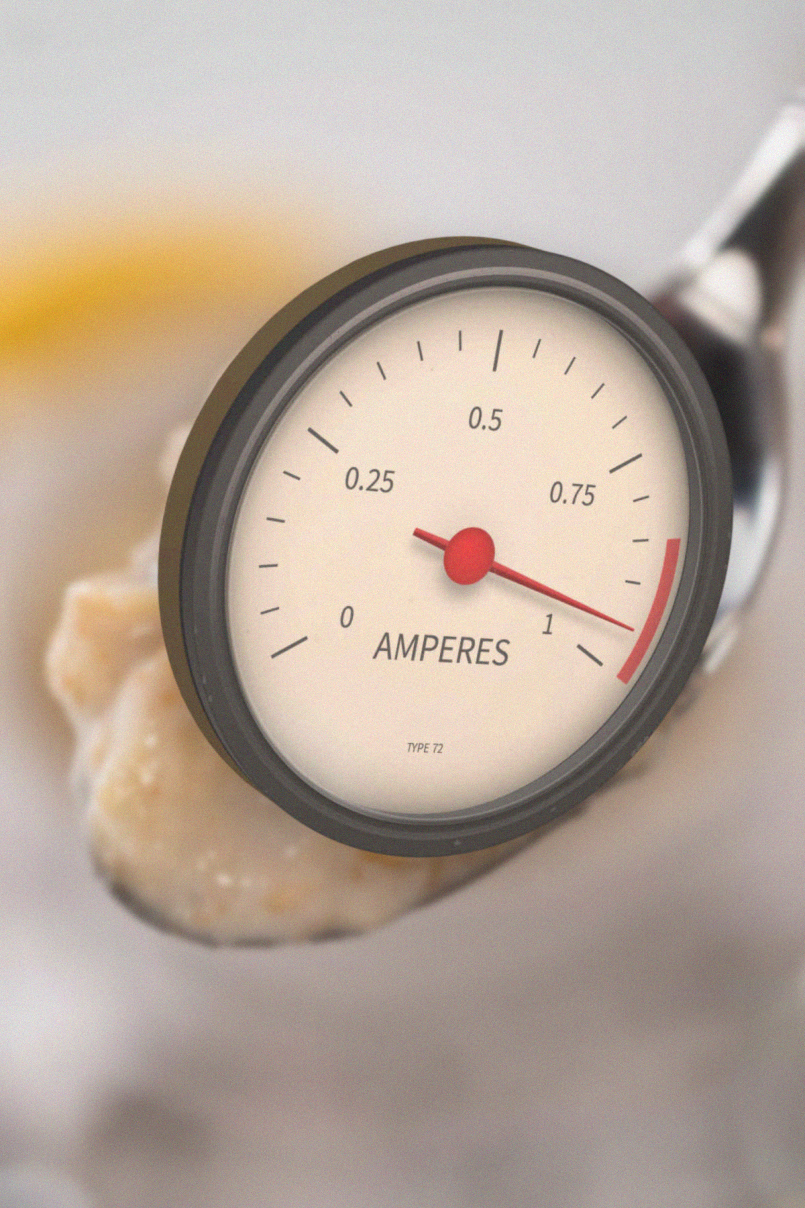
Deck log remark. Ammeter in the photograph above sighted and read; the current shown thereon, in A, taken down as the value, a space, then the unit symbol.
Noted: 0.95 A
